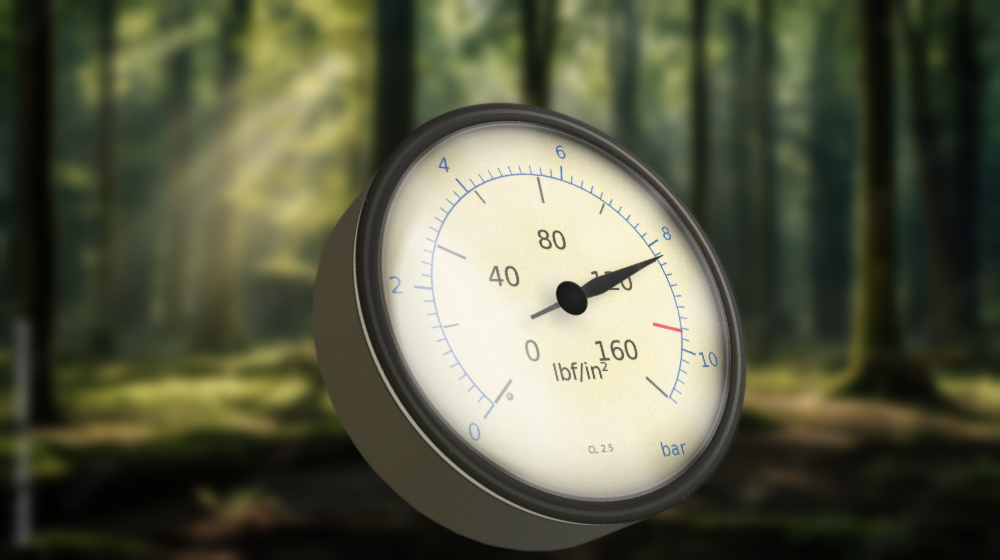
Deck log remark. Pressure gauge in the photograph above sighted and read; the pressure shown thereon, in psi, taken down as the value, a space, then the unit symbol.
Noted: 120 psi
